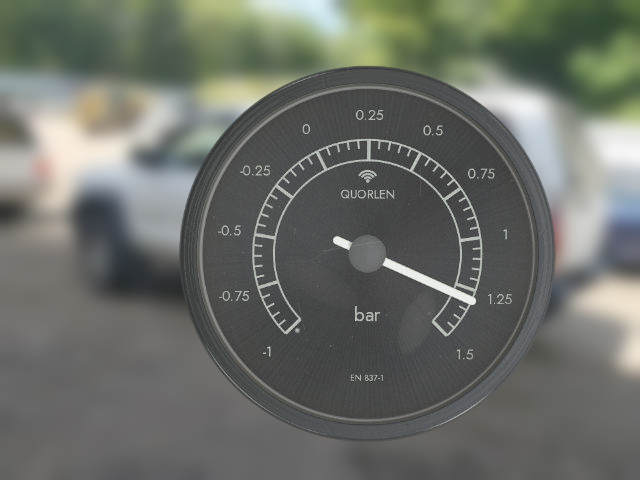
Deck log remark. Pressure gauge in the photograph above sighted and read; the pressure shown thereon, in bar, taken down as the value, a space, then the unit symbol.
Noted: 1.3 bar
